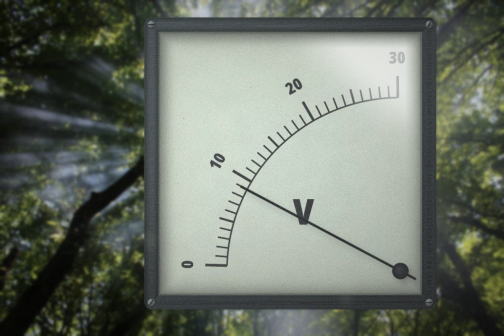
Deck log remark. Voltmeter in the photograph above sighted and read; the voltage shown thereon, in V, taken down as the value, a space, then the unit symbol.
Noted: 9 V
